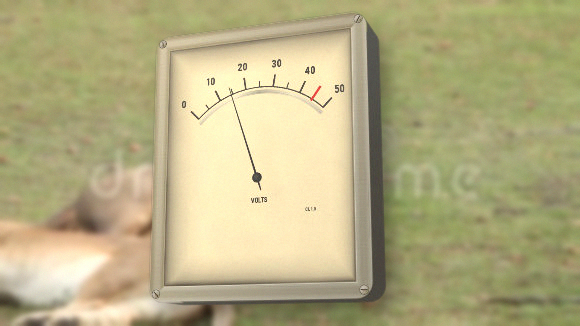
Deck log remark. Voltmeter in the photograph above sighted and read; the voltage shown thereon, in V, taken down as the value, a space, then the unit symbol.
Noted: 15 V
